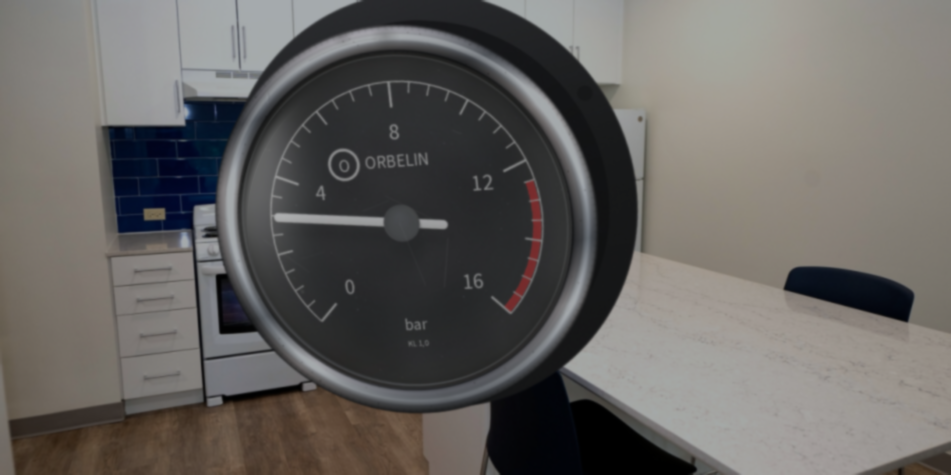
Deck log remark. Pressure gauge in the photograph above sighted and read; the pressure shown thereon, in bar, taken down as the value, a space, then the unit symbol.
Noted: 3 bar
